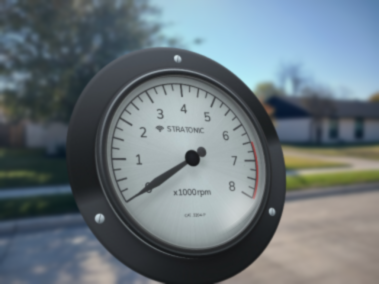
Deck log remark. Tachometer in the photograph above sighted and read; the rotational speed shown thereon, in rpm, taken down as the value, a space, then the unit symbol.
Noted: 0 rpm
